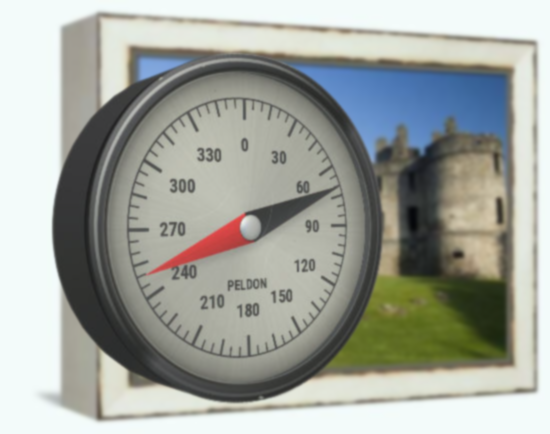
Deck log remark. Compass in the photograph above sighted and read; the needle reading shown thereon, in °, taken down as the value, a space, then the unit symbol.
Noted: 250 °
